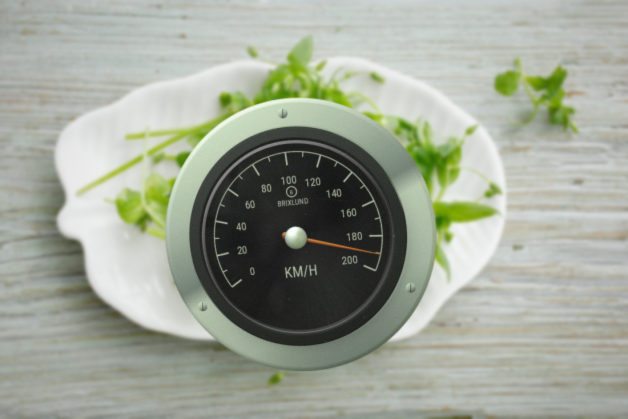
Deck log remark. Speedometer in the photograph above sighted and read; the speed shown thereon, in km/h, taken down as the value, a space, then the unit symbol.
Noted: 190 km/h
